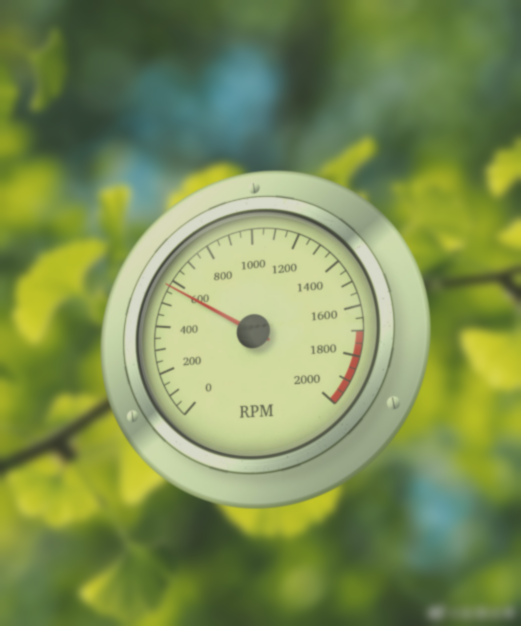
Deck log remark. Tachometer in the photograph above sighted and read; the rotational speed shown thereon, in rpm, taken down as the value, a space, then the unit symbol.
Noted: 575 rpm
